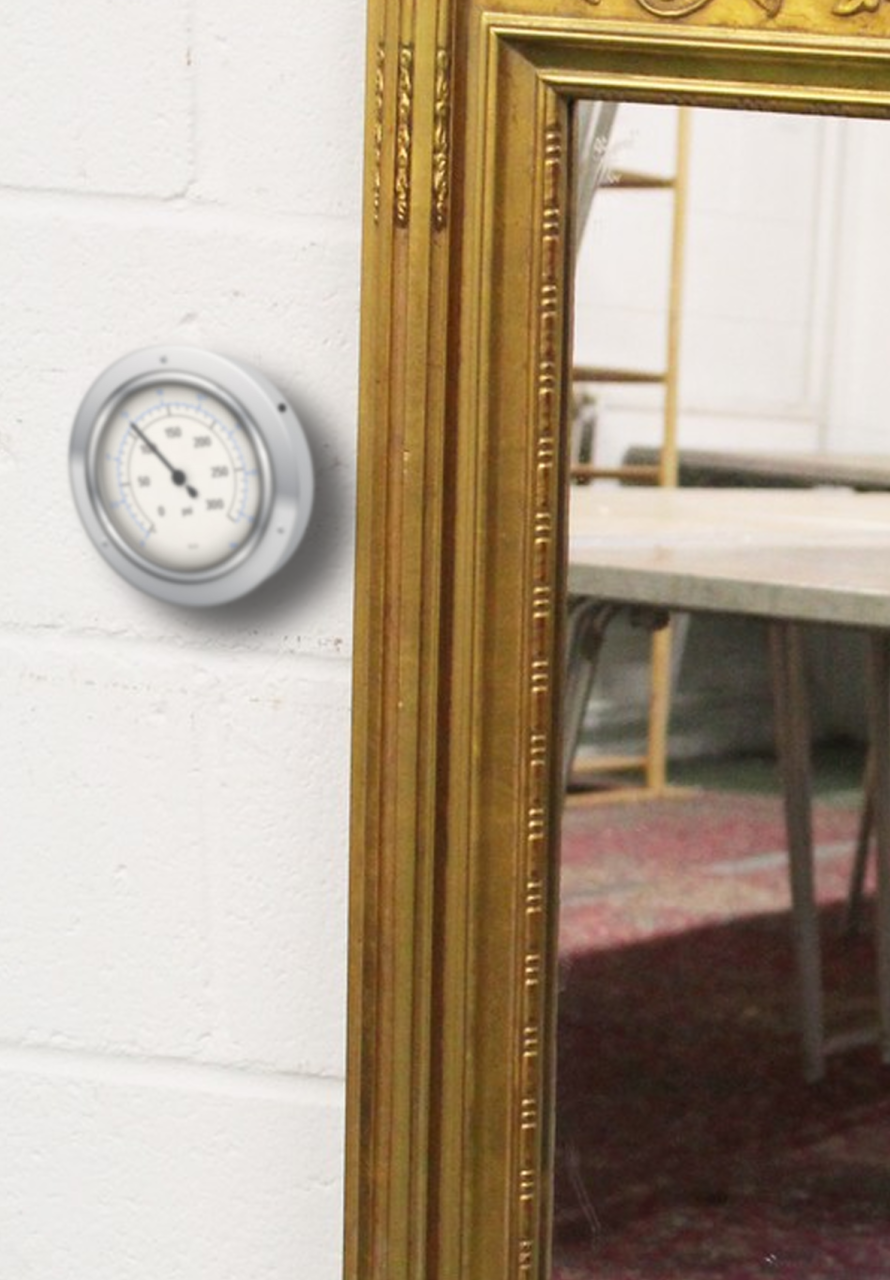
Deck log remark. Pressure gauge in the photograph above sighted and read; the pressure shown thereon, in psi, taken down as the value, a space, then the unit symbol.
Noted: 110 psi
